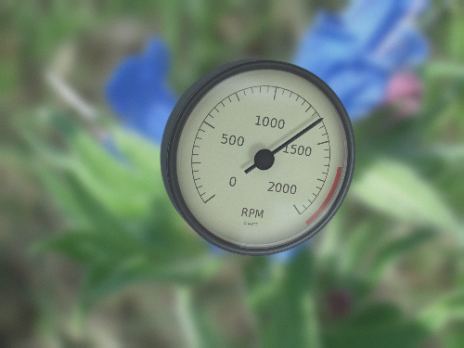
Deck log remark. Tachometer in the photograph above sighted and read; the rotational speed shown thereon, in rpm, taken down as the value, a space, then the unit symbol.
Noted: 1350 rpm
